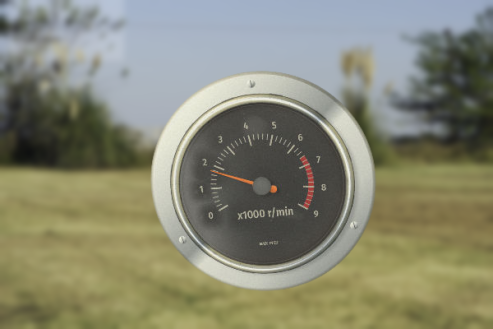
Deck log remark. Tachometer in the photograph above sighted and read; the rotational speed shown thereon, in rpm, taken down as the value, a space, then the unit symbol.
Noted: 1800 rpm
